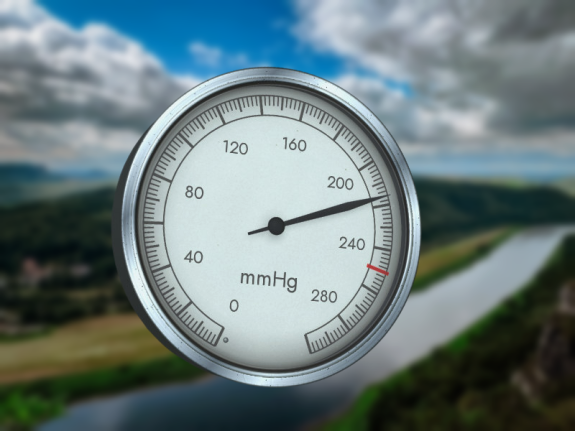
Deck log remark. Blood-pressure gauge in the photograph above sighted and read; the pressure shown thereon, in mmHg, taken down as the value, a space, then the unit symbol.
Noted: 216 mmHg
